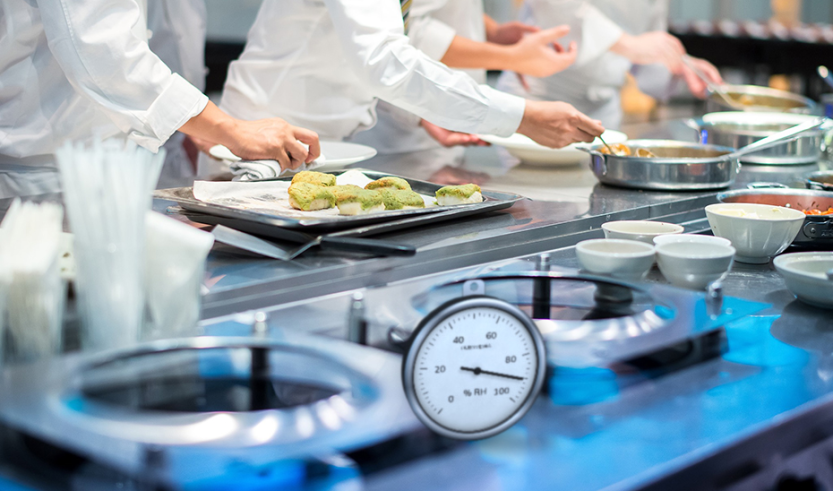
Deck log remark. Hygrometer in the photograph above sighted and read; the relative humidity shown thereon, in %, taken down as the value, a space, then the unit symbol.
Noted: 90 %
